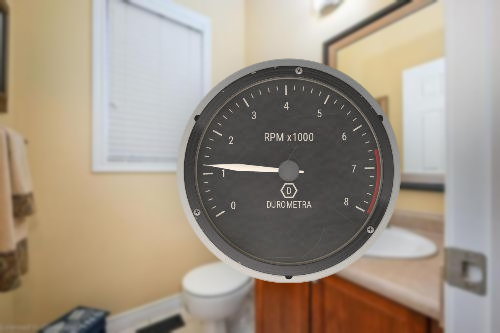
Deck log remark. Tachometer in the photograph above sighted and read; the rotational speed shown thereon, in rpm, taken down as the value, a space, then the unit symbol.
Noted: 1200 rpm
